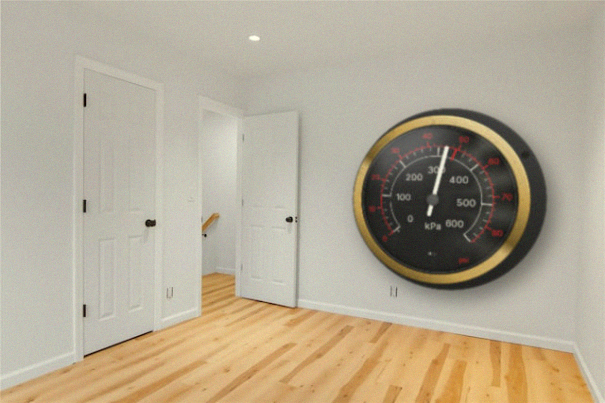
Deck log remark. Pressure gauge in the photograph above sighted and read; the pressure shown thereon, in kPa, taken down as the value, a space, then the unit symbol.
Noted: 320 kPa
